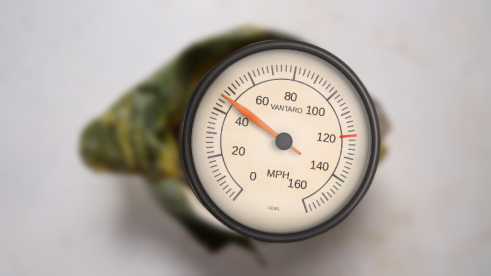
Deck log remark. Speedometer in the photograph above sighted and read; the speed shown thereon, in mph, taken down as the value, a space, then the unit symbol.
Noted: 46 mph
